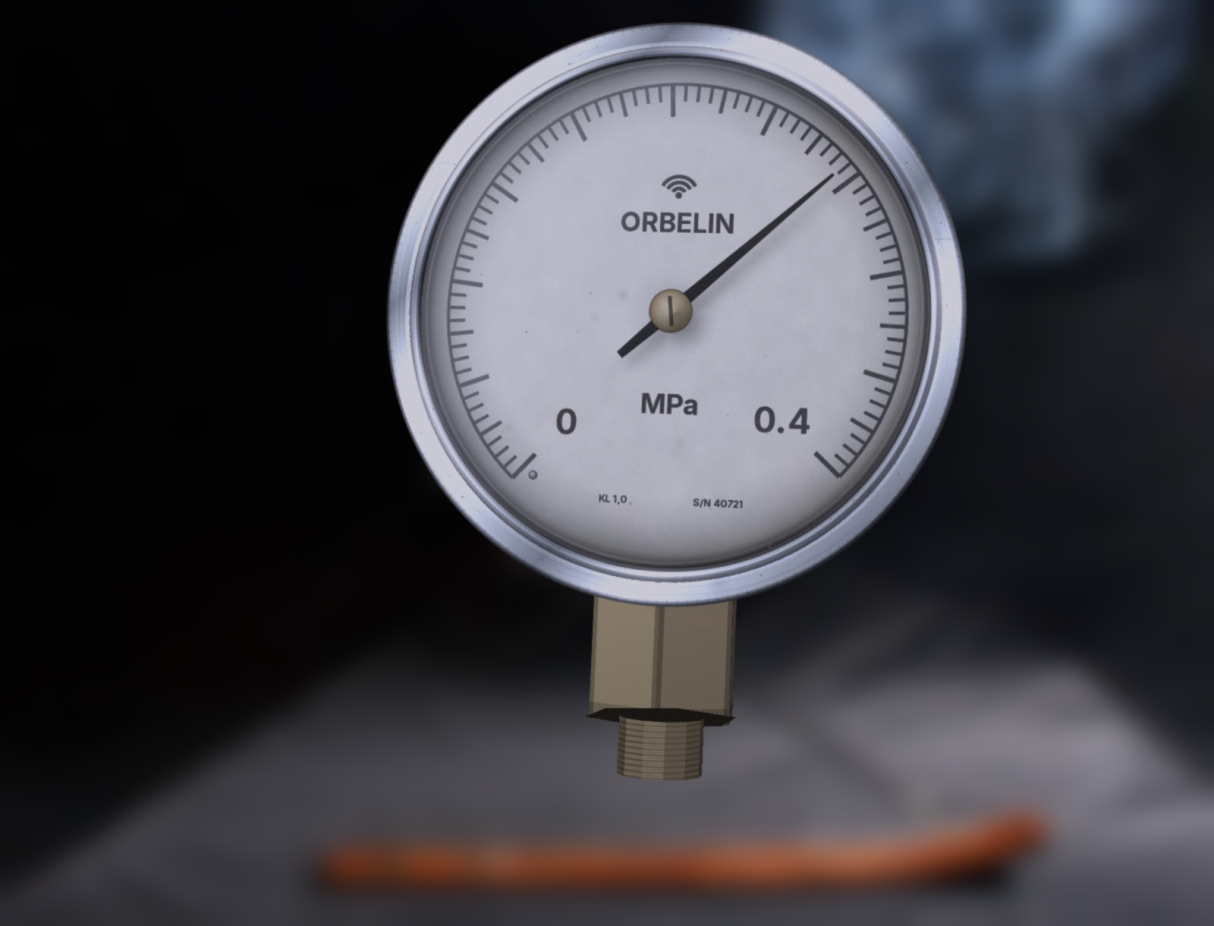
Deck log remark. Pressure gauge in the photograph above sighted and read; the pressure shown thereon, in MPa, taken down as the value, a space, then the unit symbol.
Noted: 0.275 MPa
